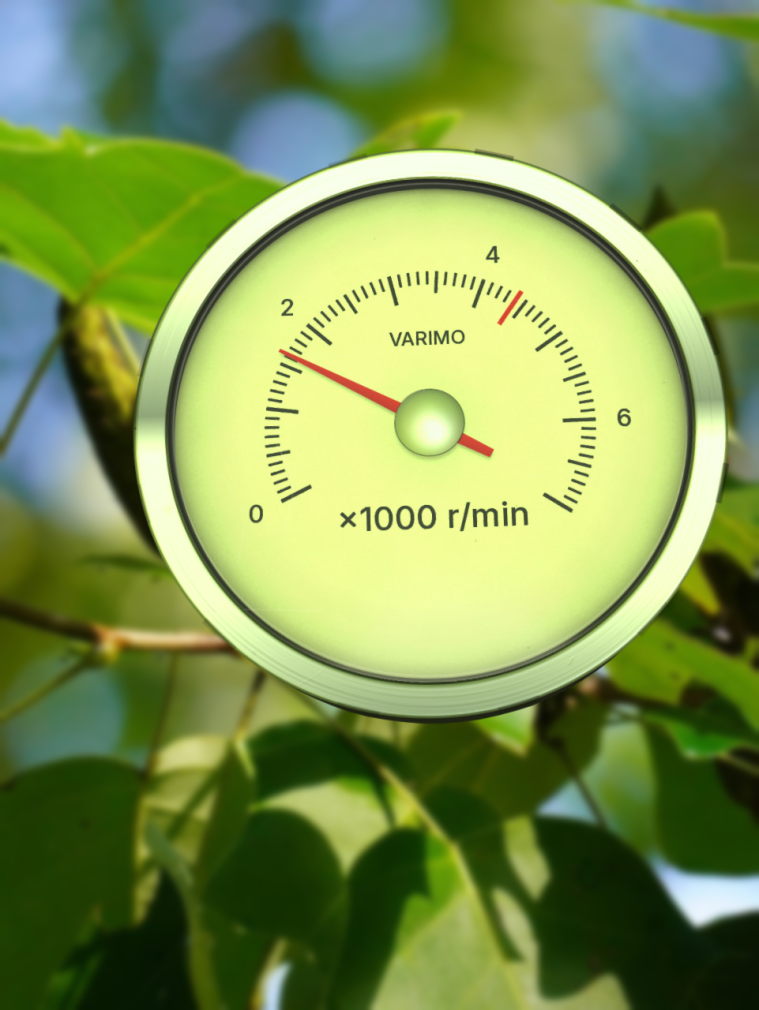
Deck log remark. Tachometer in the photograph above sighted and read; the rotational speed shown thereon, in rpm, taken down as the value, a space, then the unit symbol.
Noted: 1600 rpm
